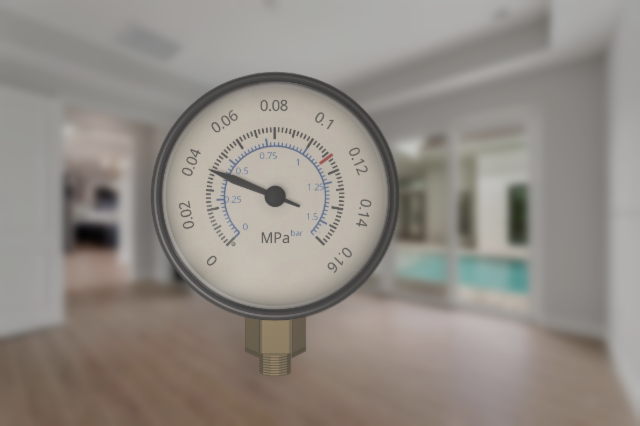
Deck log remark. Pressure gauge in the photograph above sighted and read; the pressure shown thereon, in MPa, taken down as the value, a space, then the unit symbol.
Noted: 0.04 MPa
